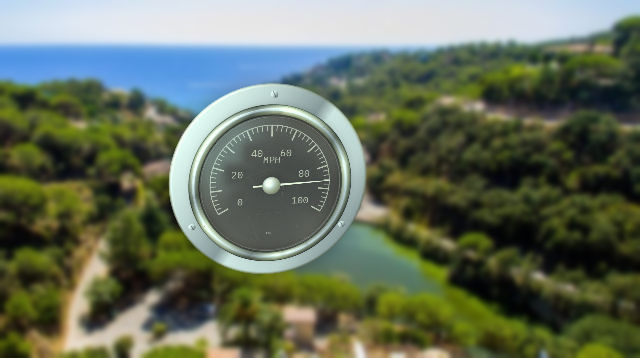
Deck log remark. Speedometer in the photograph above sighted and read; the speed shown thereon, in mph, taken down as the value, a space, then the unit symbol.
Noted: 86 mph
